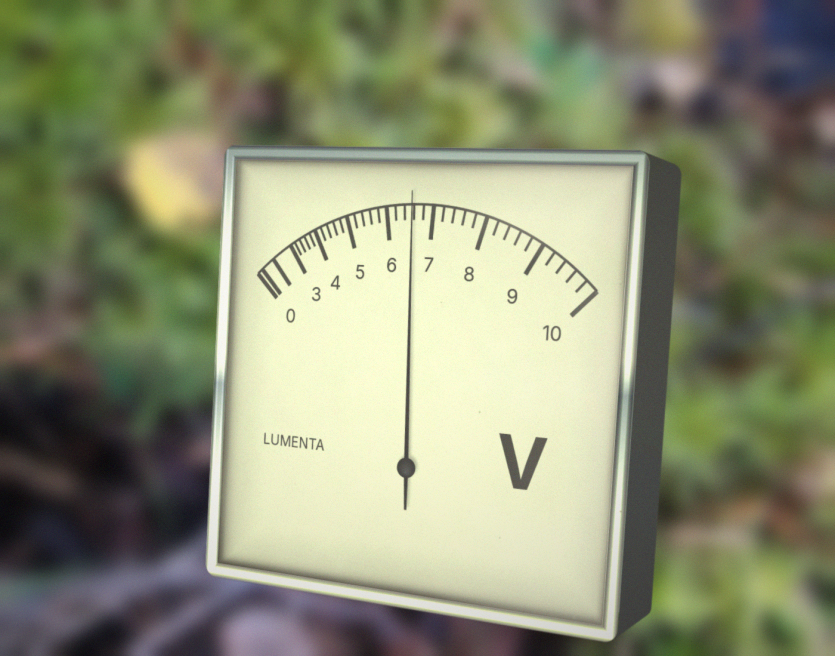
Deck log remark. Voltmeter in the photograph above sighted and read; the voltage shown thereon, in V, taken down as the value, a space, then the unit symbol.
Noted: 6.6 V
